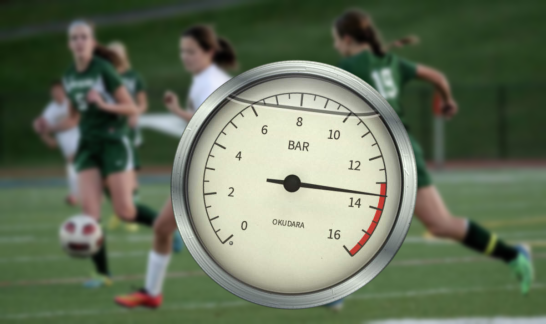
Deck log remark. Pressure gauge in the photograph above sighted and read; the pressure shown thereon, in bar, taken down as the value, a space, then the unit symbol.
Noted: 13.5 bar
